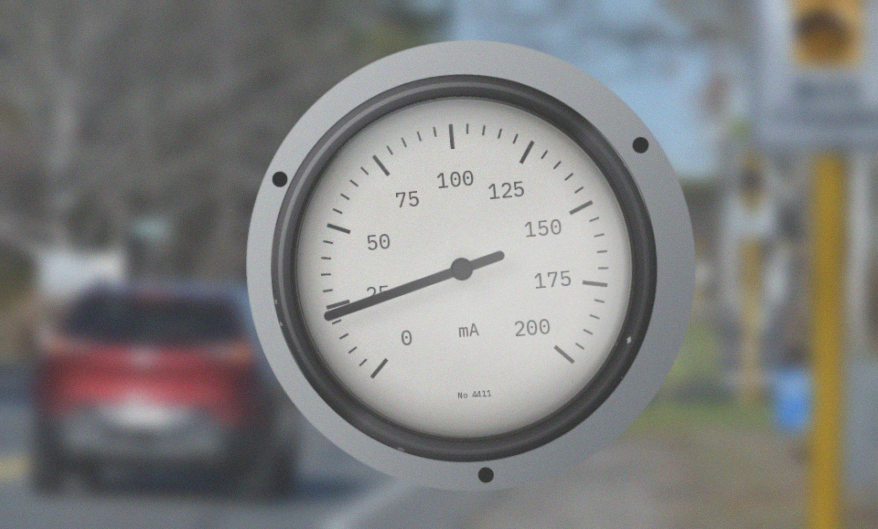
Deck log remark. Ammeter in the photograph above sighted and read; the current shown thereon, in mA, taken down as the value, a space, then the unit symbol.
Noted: 22.5 mA
